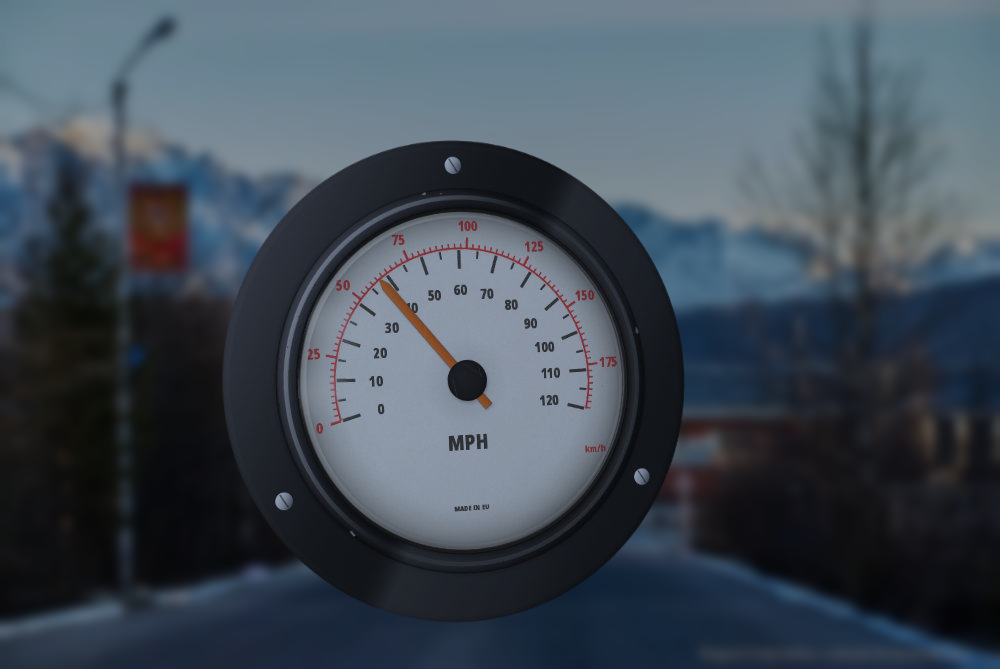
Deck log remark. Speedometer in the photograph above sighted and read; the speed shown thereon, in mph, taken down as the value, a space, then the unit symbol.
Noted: 37.5 mph
